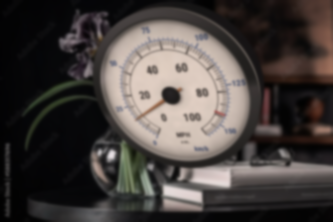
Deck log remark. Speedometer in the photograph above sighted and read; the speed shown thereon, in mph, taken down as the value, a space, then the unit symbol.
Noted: 10 mph
